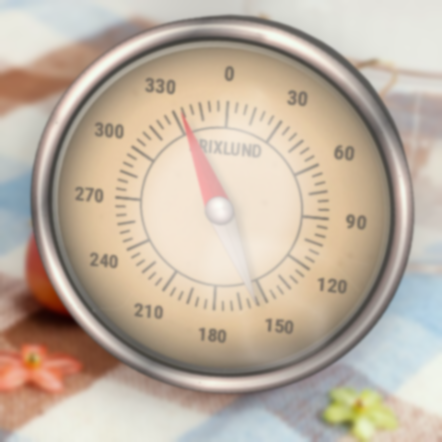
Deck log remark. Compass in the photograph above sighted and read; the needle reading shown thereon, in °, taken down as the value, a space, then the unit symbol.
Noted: 335 °
